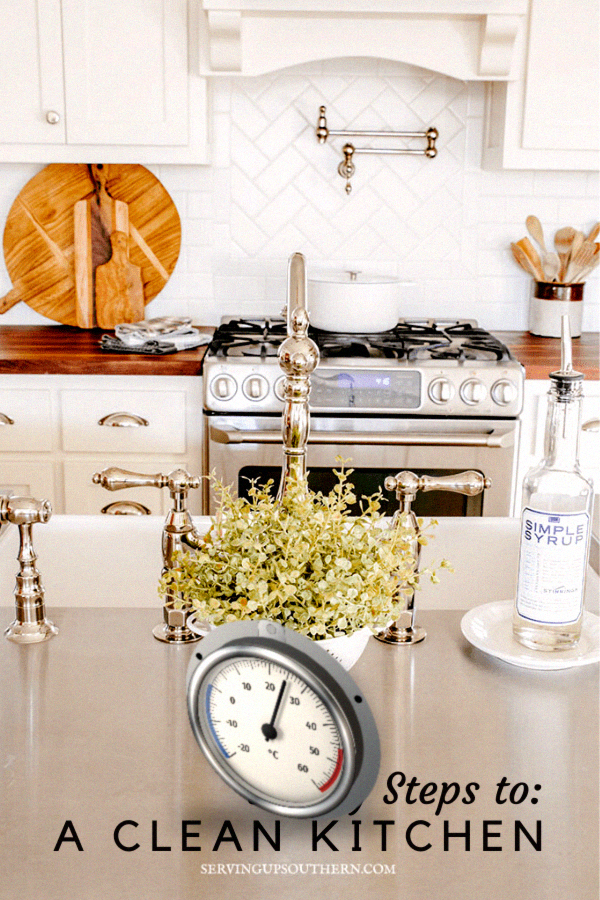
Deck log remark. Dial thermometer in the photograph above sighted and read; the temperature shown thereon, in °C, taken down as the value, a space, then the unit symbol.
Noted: 25 °C
